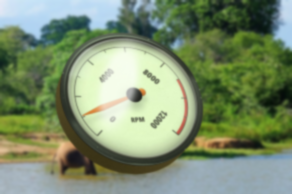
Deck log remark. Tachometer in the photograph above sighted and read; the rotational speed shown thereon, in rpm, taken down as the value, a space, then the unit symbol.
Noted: 1000 rpm
